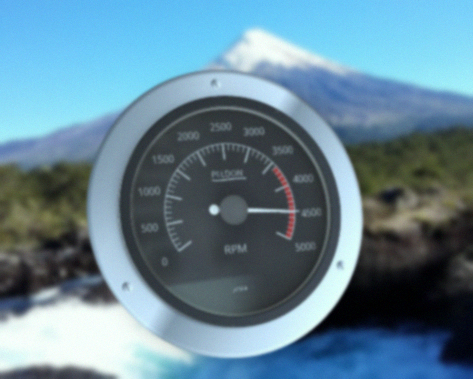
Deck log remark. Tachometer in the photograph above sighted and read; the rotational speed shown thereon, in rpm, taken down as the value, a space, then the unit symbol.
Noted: 4500 rpm
